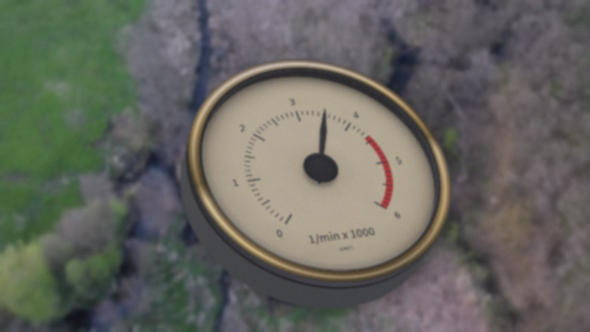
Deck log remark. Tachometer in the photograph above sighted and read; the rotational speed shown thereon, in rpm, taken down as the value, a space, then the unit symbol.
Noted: 3500 rpm
